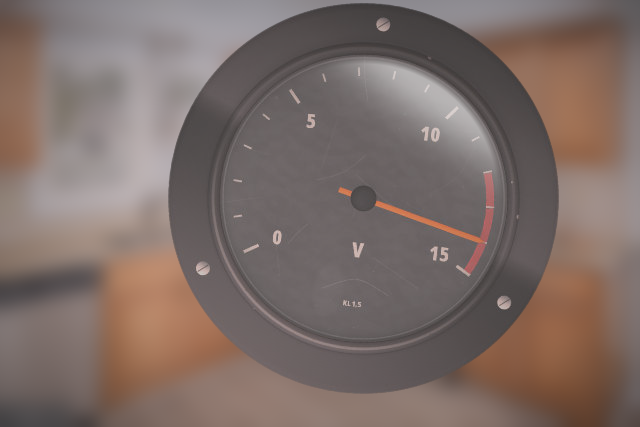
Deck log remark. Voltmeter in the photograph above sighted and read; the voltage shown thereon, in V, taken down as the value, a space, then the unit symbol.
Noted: 14 V
